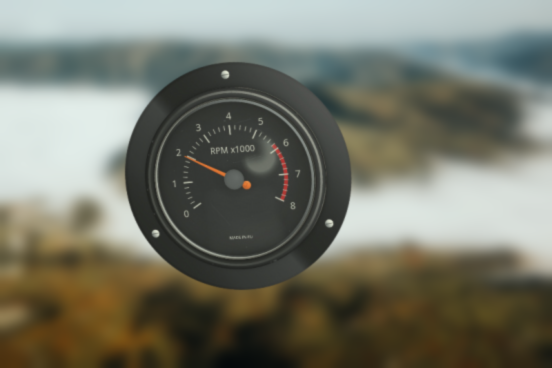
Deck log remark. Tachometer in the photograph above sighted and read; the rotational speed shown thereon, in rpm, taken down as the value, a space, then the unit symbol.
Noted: 2000 rpm
